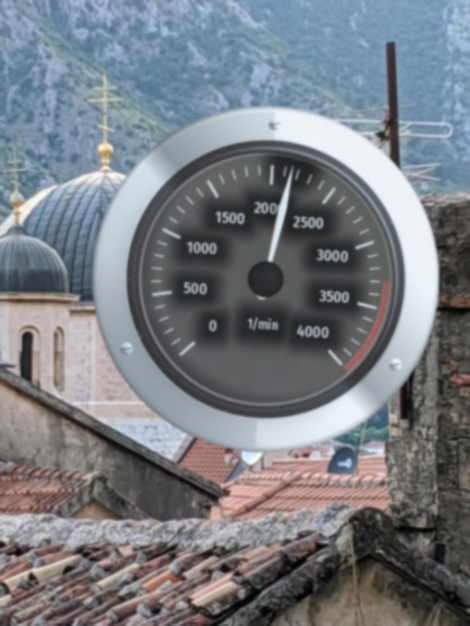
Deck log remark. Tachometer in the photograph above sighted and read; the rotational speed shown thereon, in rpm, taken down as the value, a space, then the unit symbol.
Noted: 2150 rpm
